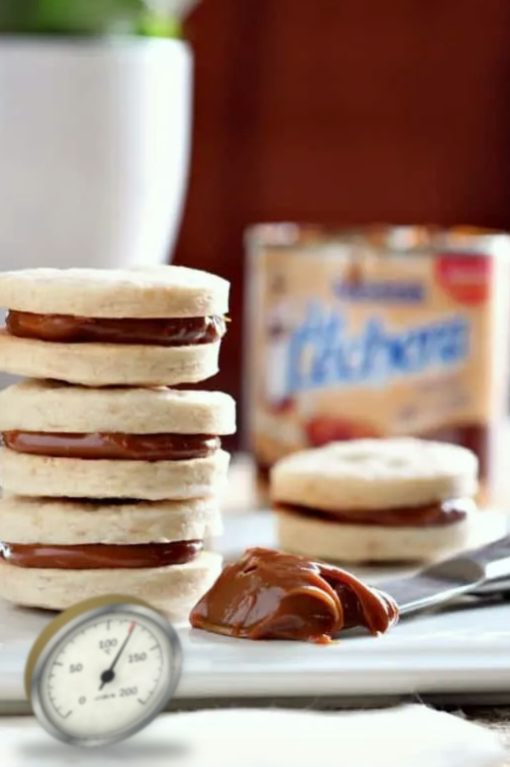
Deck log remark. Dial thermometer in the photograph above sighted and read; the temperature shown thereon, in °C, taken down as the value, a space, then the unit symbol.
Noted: 120 °C
